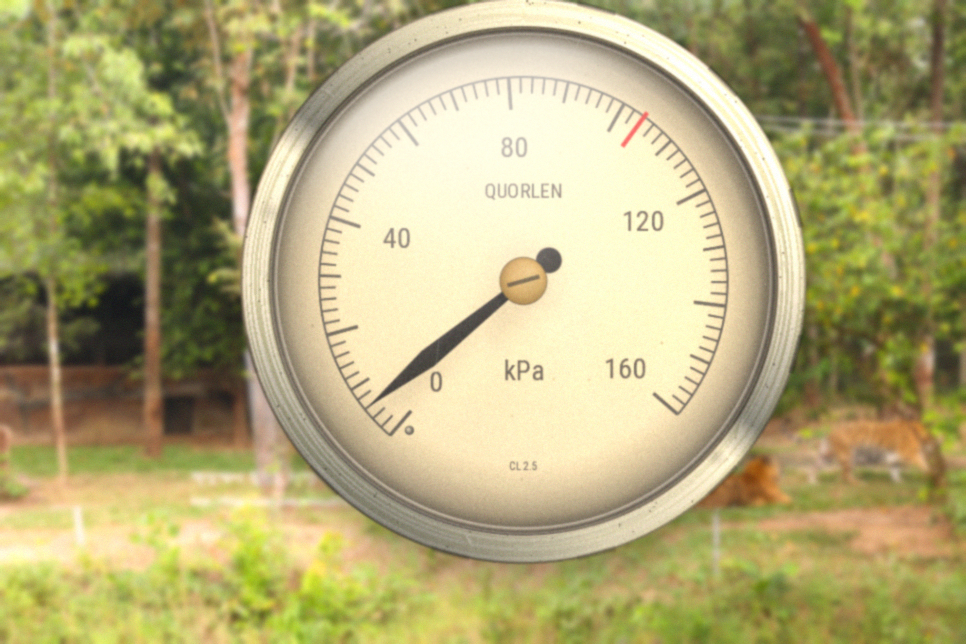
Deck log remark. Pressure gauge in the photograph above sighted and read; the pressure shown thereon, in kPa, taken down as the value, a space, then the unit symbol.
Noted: 6 kPa
